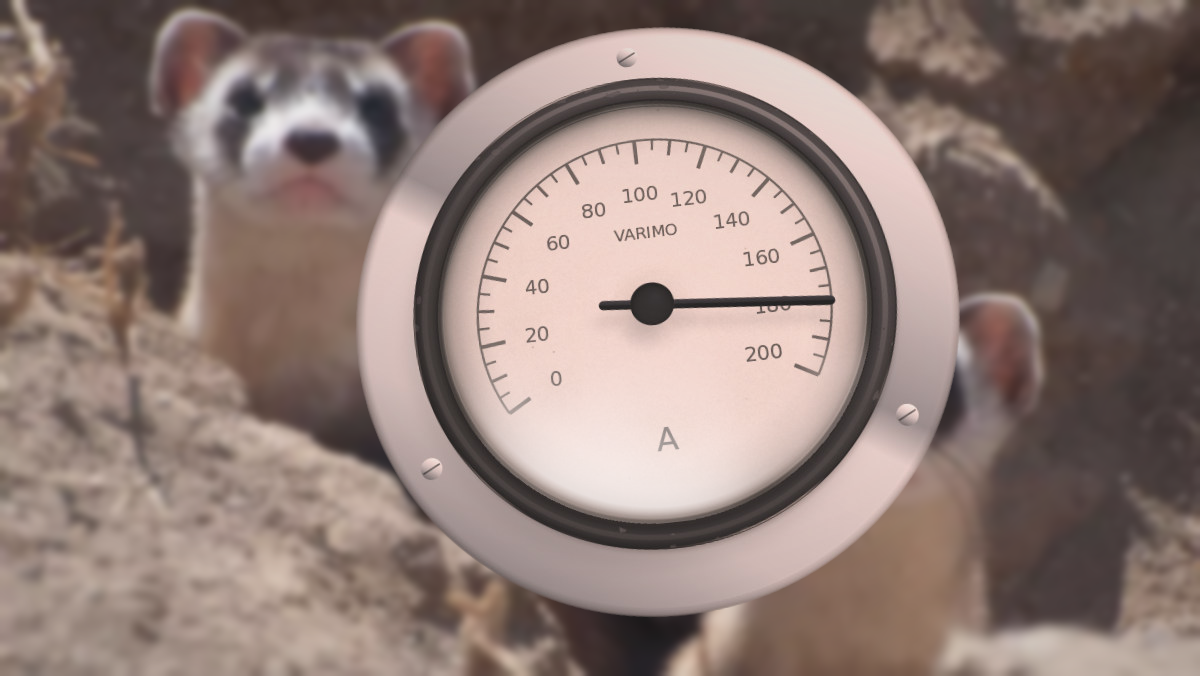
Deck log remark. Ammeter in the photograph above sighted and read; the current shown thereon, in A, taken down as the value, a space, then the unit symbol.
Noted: 180 A
